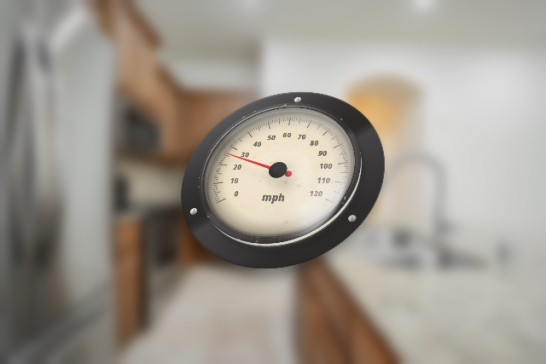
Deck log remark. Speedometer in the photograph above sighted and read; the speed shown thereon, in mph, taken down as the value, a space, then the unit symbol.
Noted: 25 mph
